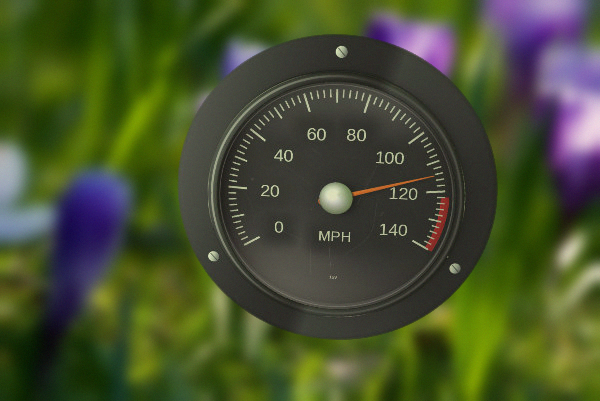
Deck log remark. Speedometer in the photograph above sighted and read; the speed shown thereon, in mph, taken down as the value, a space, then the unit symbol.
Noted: 114 mph
